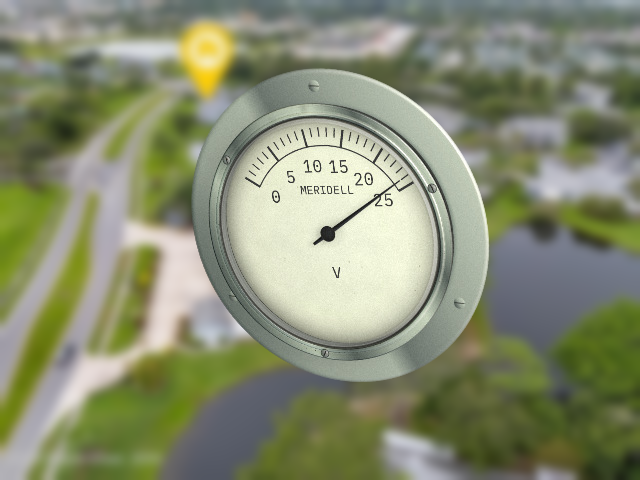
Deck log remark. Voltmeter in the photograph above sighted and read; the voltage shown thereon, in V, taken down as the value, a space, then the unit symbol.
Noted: 24 V
